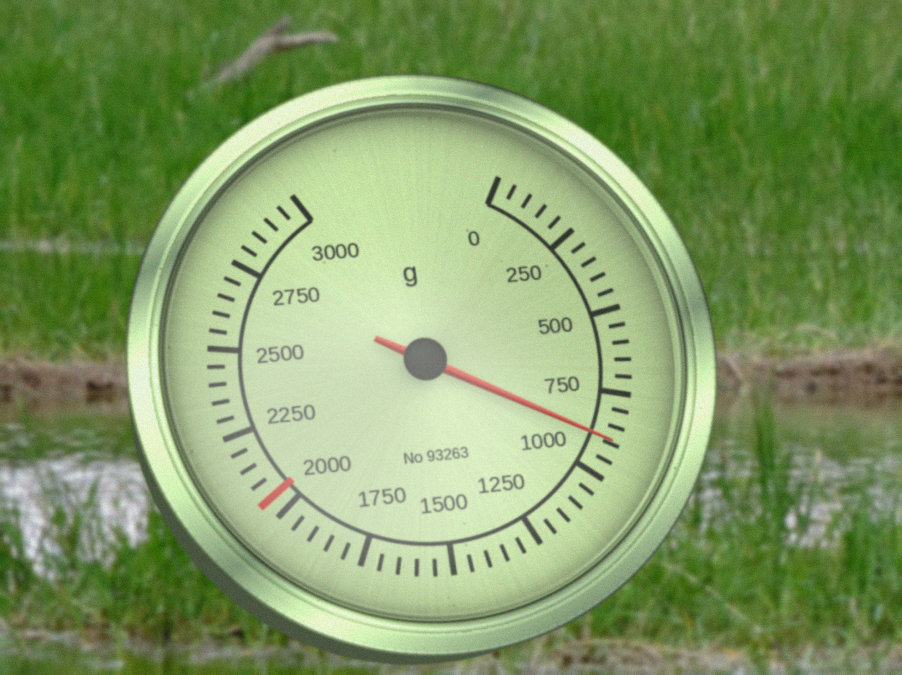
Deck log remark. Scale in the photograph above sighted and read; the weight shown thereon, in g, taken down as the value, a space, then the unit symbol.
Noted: 900 g
